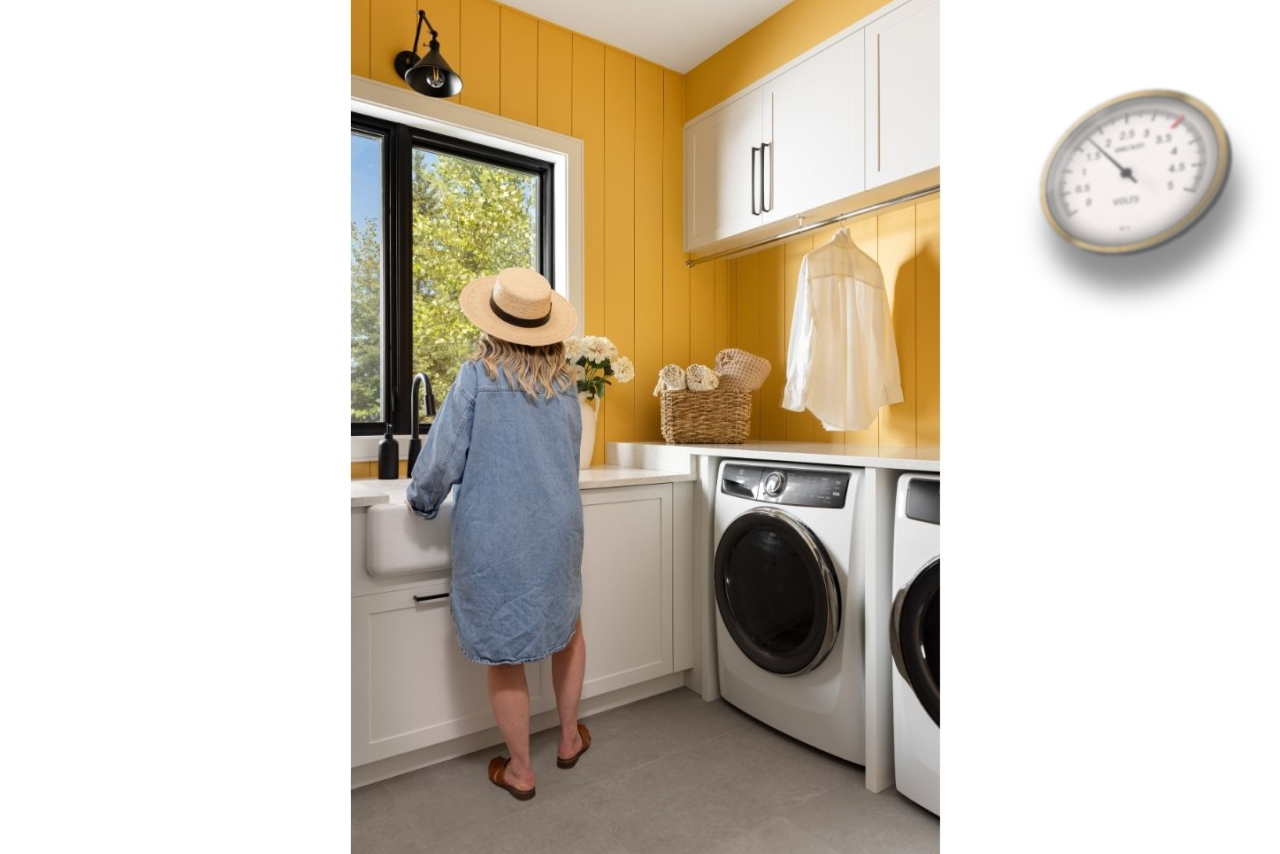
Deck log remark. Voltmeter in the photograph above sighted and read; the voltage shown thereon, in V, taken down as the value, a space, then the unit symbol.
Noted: 1.75 V
